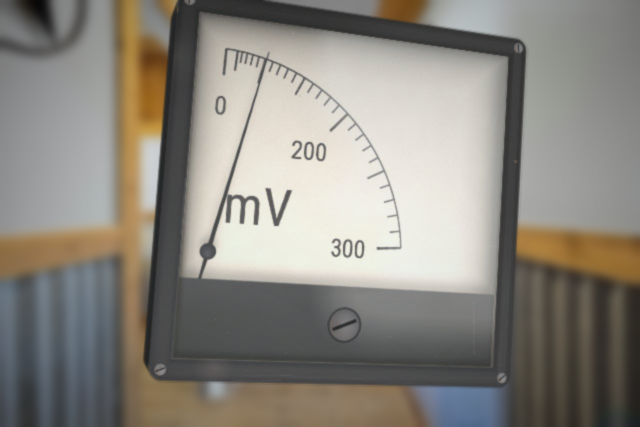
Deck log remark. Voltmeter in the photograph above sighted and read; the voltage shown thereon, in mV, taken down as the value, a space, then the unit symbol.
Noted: 100 mV
